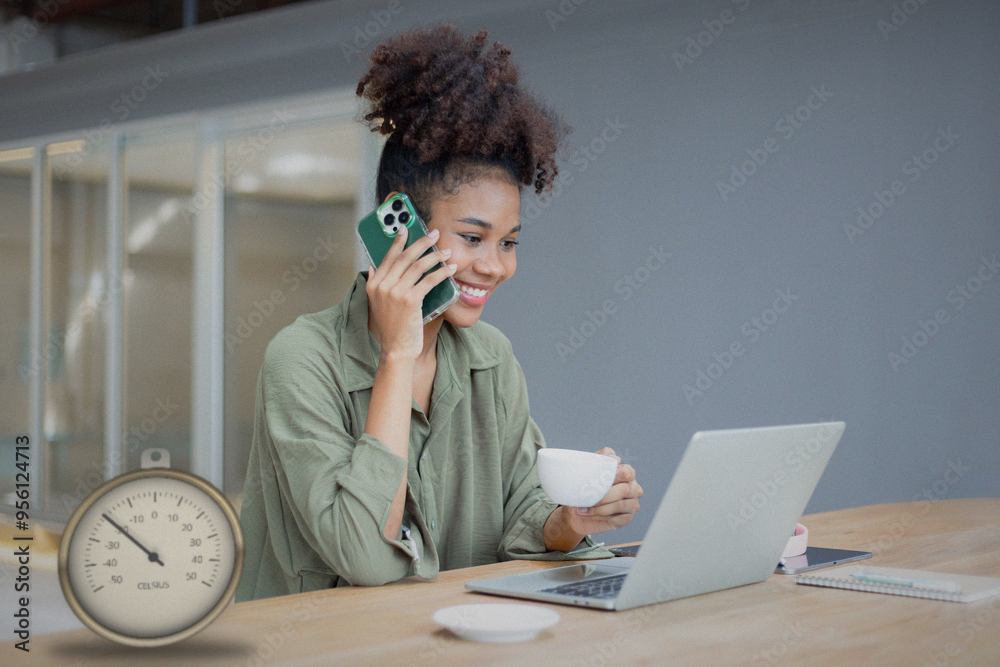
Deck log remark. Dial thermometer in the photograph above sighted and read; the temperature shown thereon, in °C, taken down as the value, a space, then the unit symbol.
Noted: -20 °C
